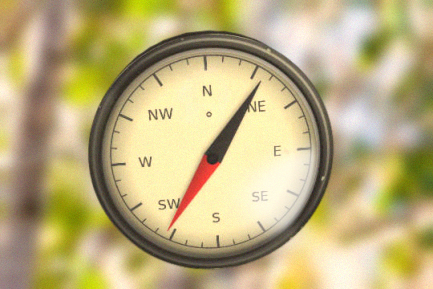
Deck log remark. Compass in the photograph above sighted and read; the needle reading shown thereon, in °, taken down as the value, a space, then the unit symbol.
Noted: 215 °
